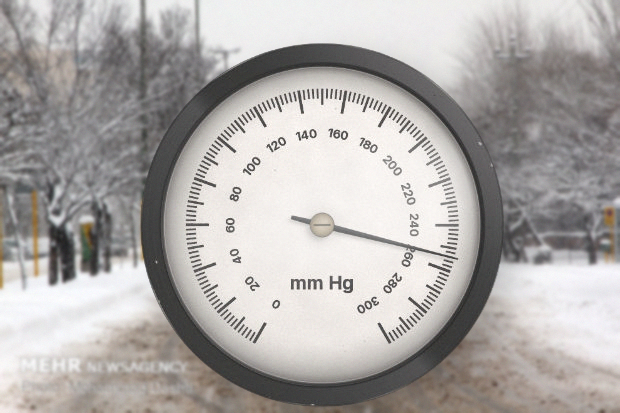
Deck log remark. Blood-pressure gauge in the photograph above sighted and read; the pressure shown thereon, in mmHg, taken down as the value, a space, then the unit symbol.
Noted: 254 mmHg
